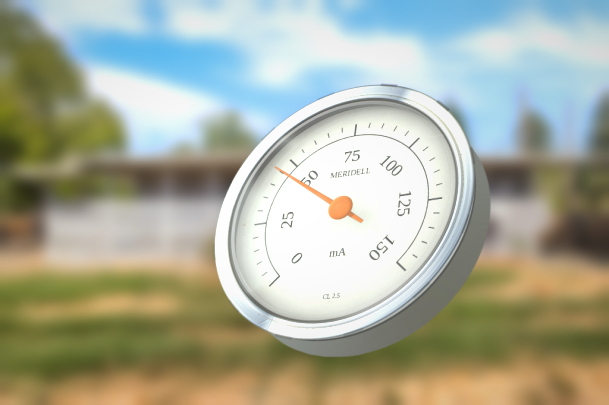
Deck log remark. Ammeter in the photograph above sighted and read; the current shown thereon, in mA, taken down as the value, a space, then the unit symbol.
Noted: 45 mA
